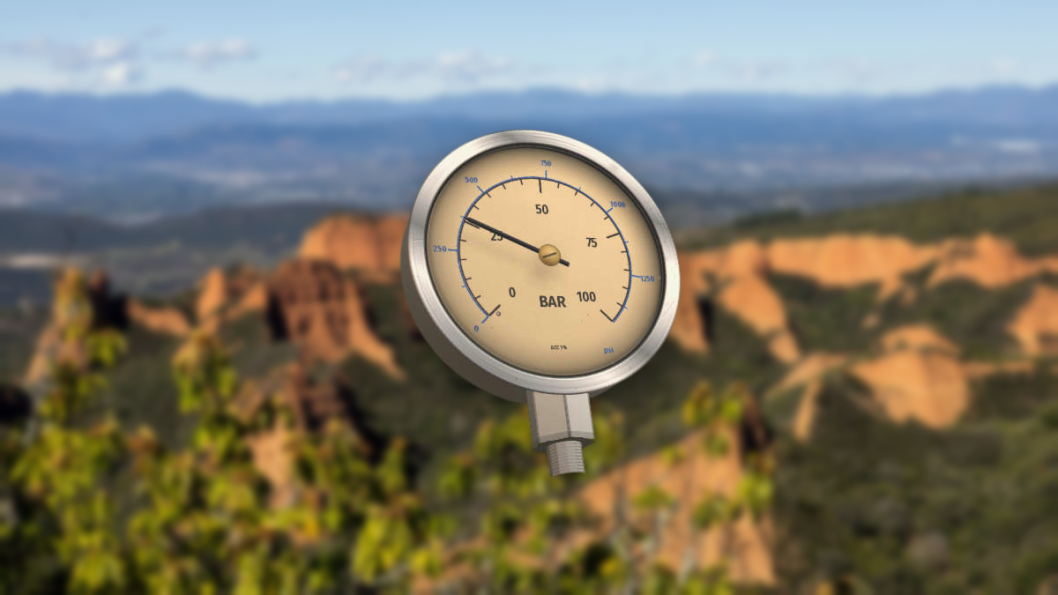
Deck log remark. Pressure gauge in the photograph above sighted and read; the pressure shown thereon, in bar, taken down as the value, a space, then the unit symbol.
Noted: 25 bar
